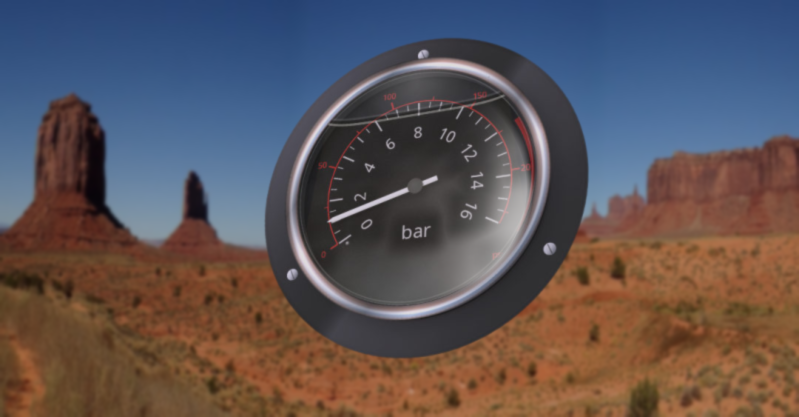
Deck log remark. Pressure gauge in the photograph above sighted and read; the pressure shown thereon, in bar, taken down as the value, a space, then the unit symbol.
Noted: 1 bar
